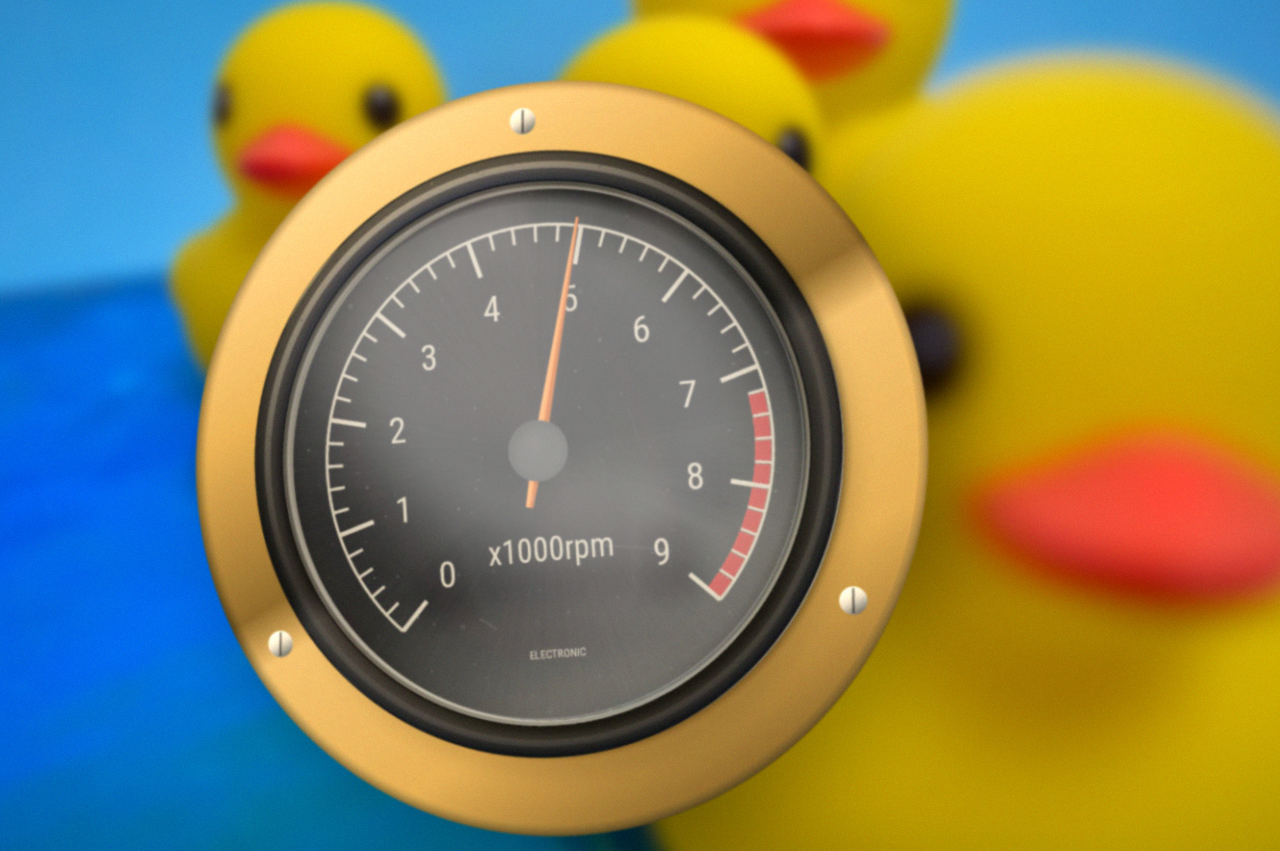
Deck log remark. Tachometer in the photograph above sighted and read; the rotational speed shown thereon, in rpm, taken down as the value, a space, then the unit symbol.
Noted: 5000 rpm
